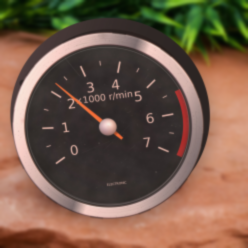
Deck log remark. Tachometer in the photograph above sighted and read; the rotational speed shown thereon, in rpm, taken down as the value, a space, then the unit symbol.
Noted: 2250 rpm
